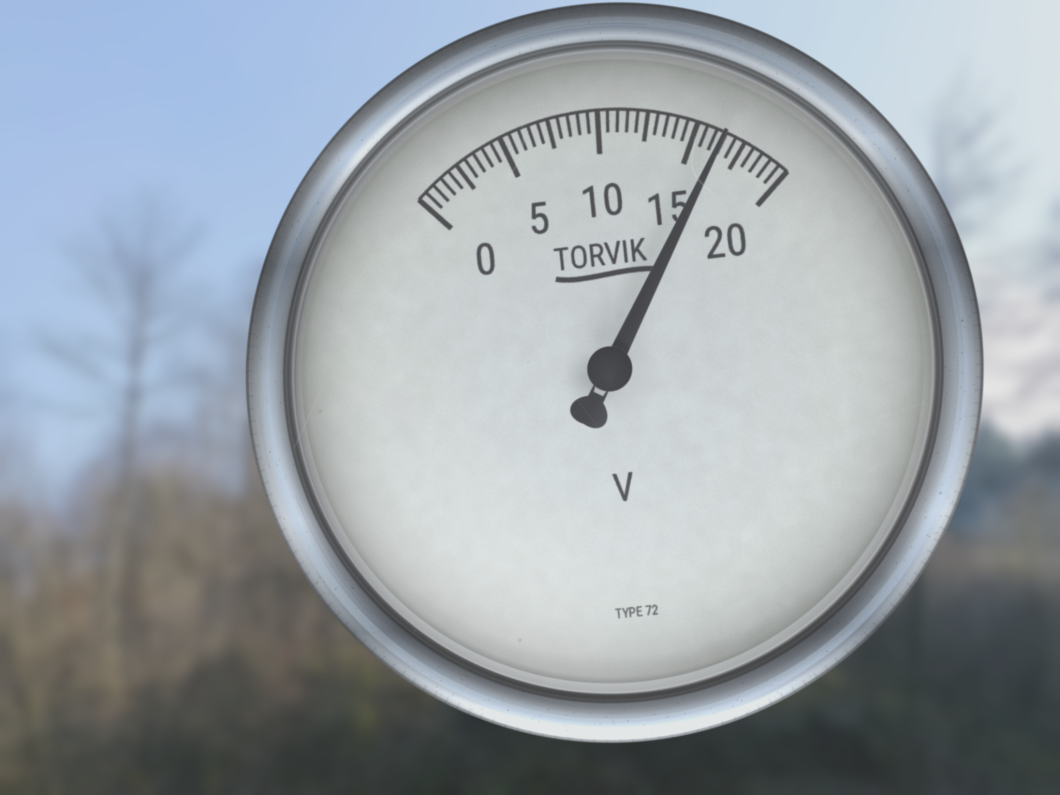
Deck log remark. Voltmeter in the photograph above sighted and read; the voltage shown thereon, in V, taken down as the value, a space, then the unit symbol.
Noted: 16.5 V
